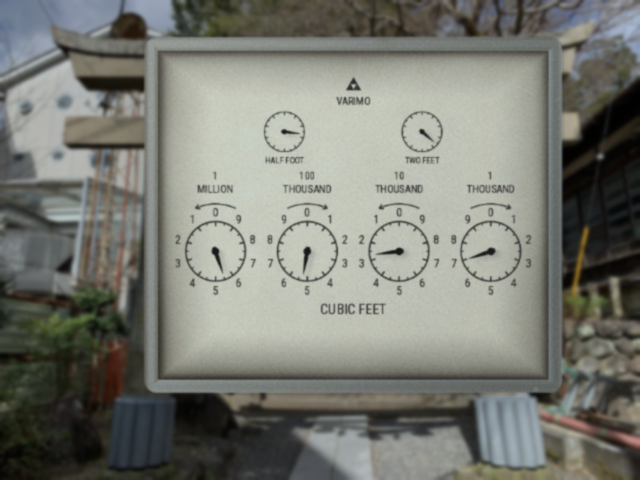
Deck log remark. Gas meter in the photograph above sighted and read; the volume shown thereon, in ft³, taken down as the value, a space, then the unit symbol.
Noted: 552700 ft³
